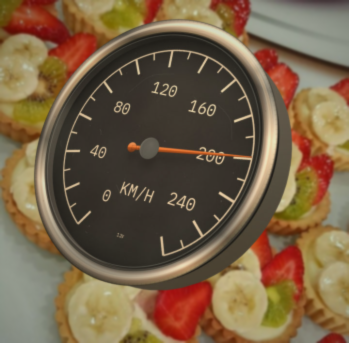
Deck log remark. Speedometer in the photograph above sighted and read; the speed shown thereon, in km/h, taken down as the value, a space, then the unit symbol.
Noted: 200 km/h
